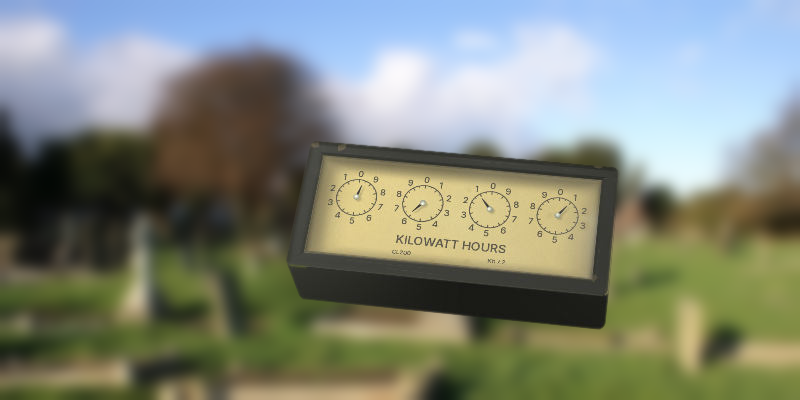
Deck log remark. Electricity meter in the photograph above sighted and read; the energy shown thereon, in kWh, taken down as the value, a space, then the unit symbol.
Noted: 9611 kWh
